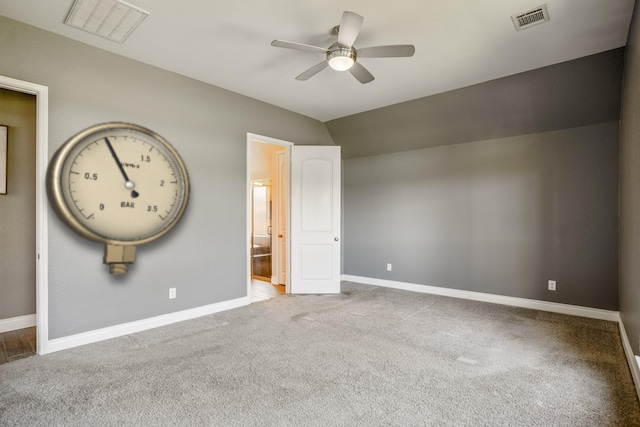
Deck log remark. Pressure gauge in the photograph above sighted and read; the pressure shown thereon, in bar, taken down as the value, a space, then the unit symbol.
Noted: 1 bar
